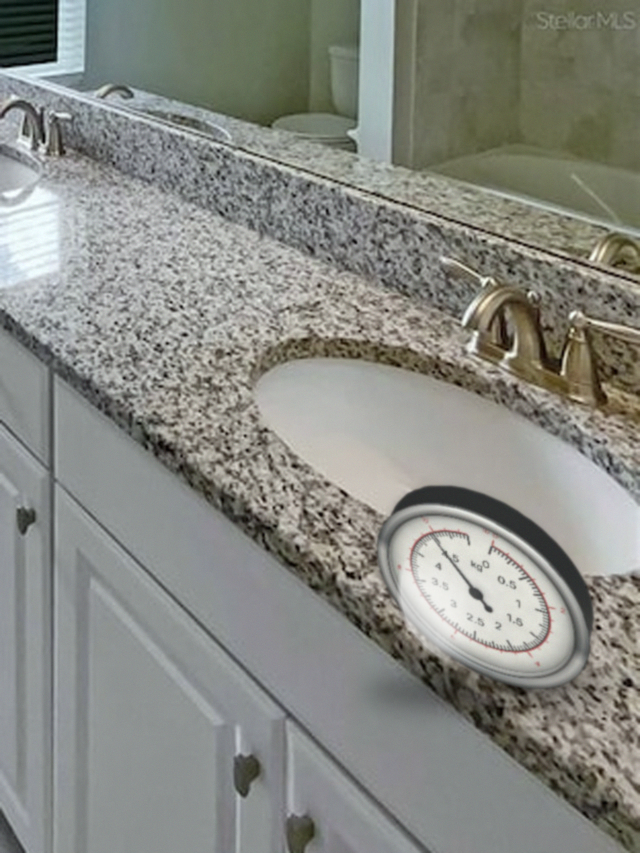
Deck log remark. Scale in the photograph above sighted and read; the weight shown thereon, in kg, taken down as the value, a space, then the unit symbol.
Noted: 4.5 kg
